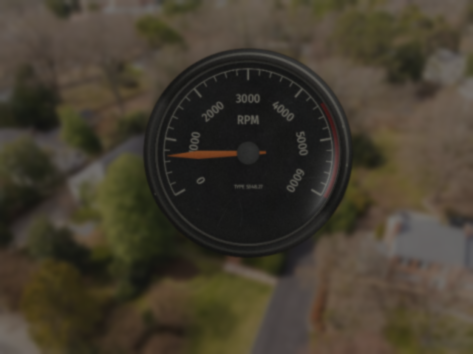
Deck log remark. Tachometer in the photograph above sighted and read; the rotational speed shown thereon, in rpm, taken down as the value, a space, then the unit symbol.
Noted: 700 rpm
